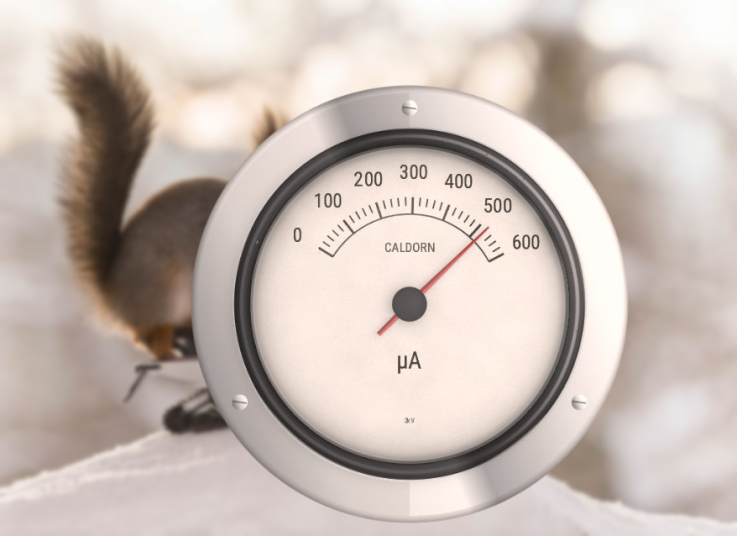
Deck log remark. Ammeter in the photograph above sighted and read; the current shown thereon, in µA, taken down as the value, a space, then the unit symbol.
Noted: 520 µA
